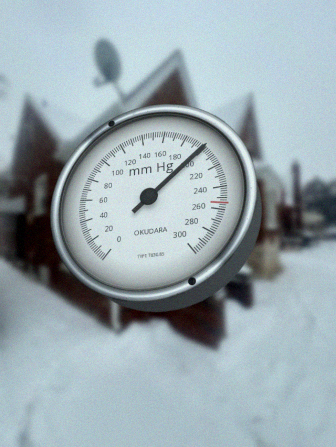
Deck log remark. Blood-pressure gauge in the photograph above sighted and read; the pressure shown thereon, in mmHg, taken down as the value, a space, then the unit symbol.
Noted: 200 mmHg
